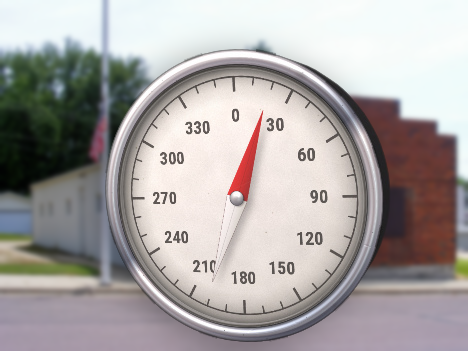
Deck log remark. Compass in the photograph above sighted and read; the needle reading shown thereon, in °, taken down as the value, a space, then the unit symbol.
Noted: 20 °
